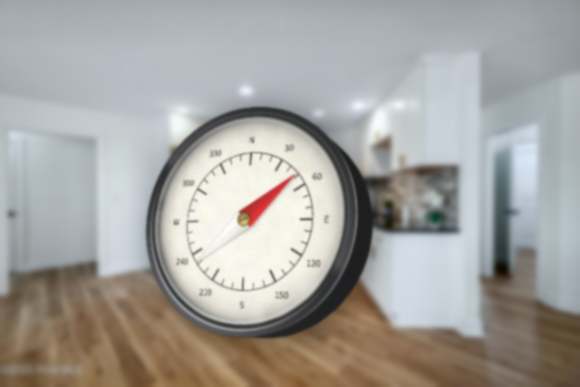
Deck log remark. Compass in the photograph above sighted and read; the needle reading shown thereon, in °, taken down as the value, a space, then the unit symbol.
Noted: 50 °
